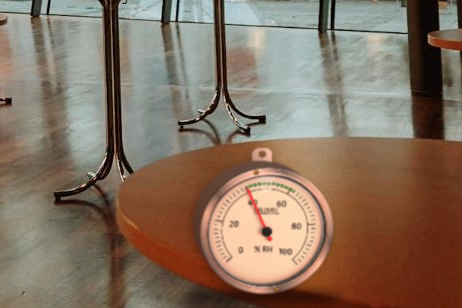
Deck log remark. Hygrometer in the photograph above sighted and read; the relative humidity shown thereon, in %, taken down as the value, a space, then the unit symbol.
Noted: 40 %
